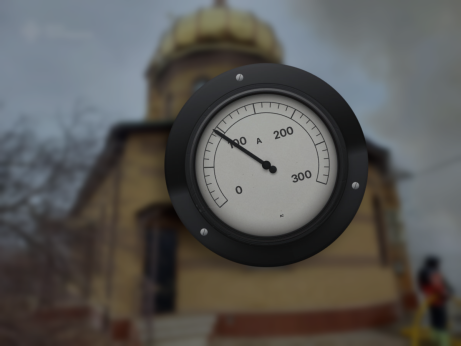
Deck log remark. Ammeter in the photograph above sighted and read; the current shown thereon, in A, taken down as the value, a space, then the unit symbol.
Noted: 95 A
